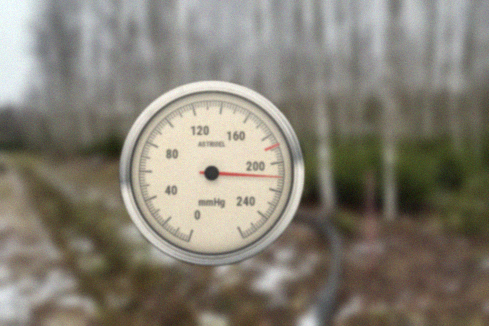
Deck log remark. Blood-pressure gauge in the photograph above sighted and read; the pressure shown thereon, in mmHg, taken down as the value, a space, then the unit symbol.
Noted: 210 mmHg
